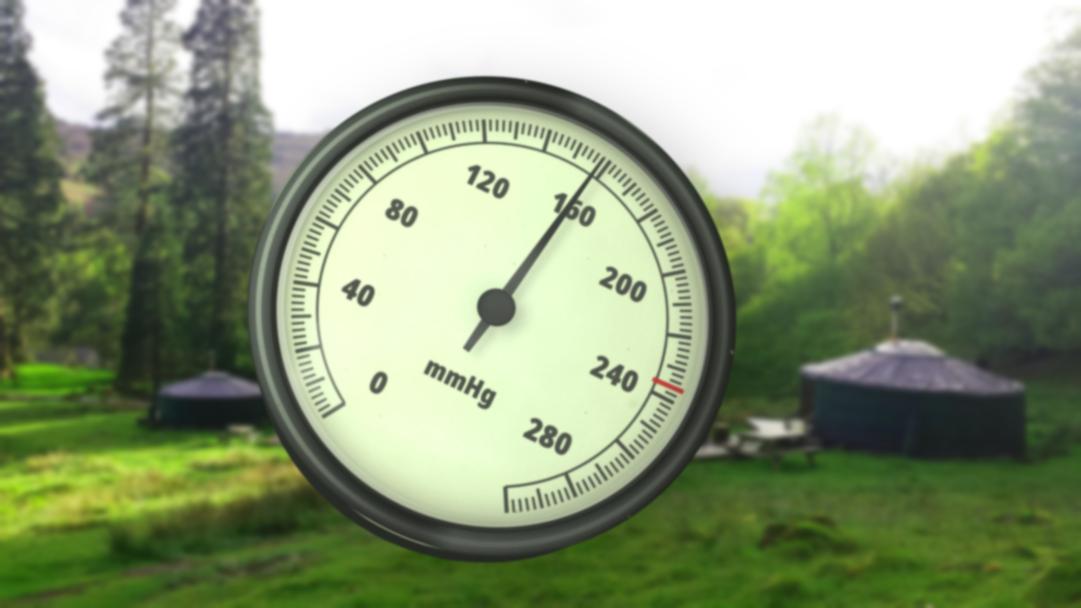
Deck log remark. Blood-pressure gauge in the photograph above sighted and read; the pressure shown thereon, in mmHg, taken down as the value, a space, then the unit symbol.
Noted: 158 mmHg
